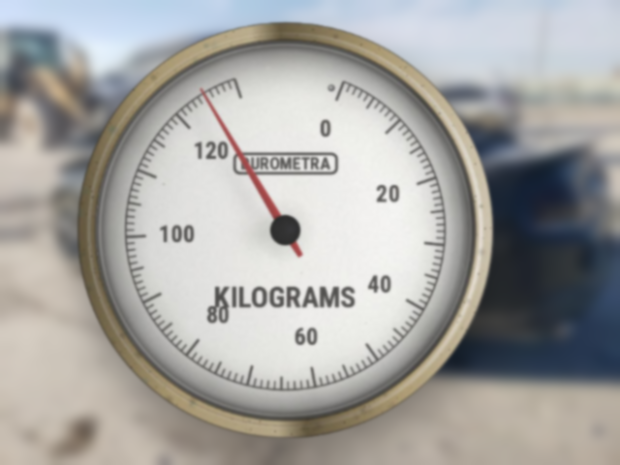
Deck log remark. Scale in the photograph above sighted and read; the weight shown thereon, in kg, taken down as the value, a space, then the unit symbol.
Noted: 125 kg
